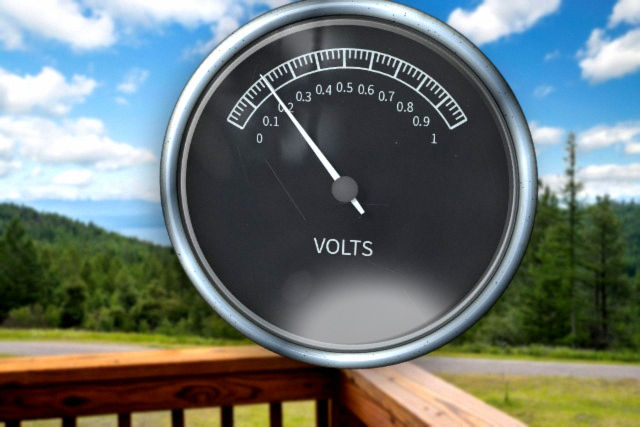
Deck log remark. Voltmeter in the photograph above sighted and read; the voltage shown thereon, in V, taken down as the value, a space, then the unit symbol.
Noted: 0.2 V
